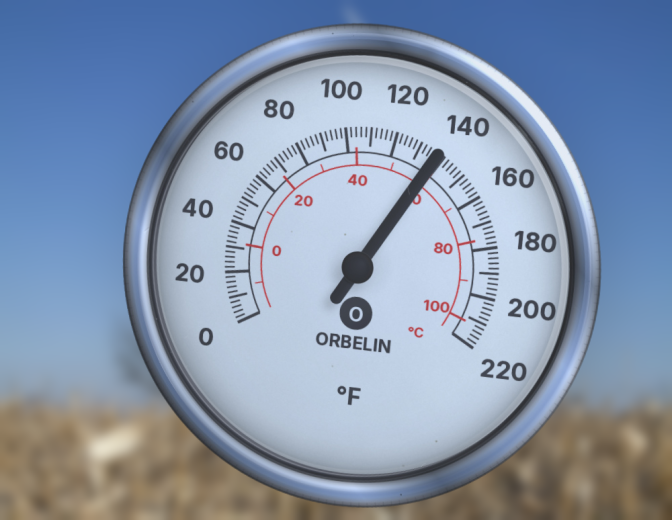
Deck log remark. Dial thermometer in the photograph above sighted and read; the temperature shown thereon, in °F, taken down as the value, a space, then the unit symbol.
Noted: 138 °F
